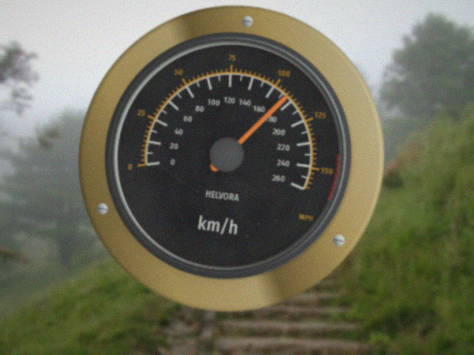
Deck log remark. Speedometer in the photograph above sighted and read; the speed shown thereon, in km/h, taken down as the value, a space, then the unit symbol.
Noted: 175 km/h
